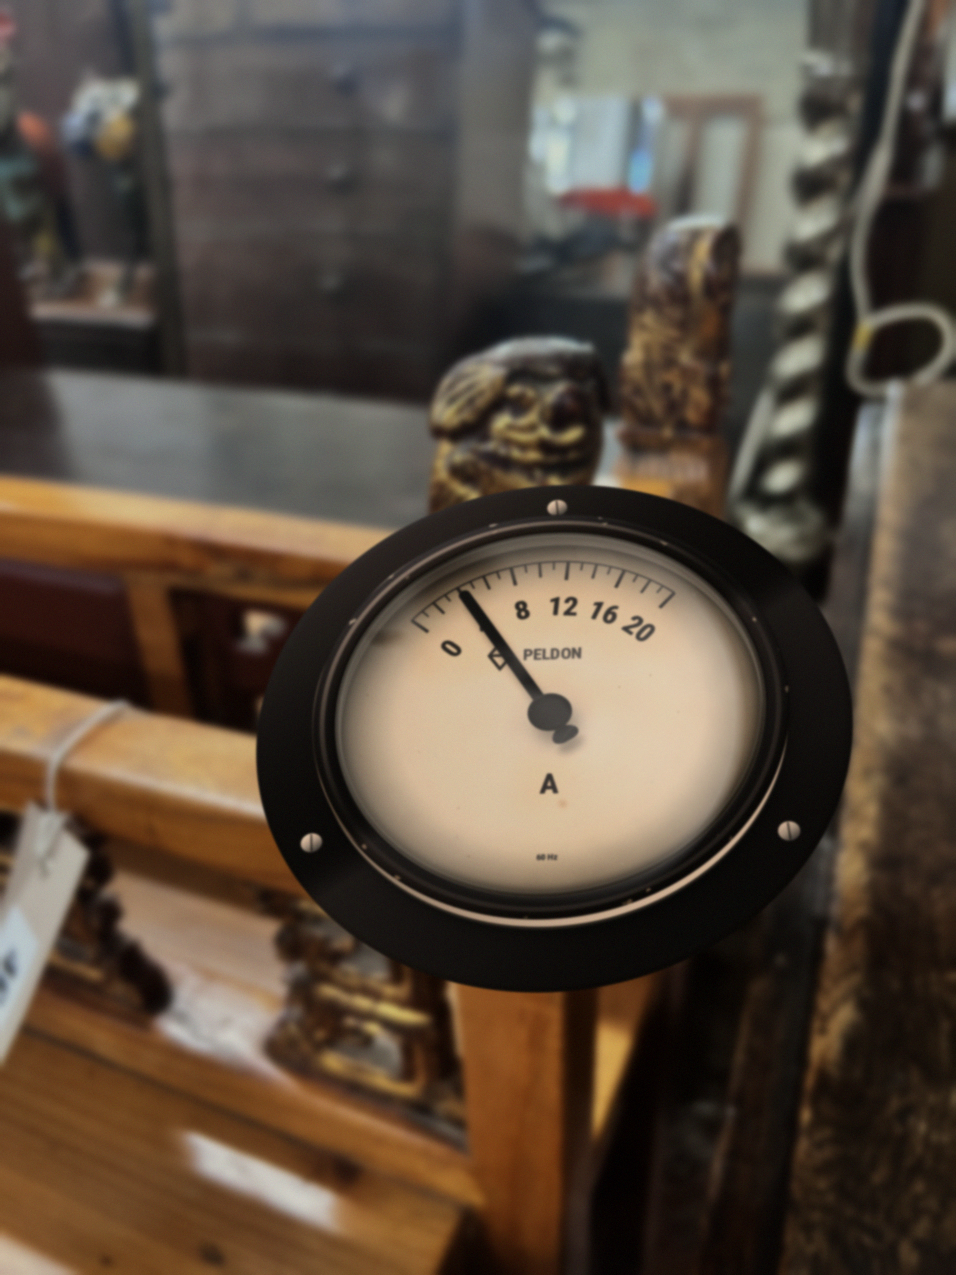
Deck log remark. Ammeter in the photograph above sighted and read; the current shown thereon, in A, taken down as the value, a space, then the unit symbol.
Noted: 4 A
